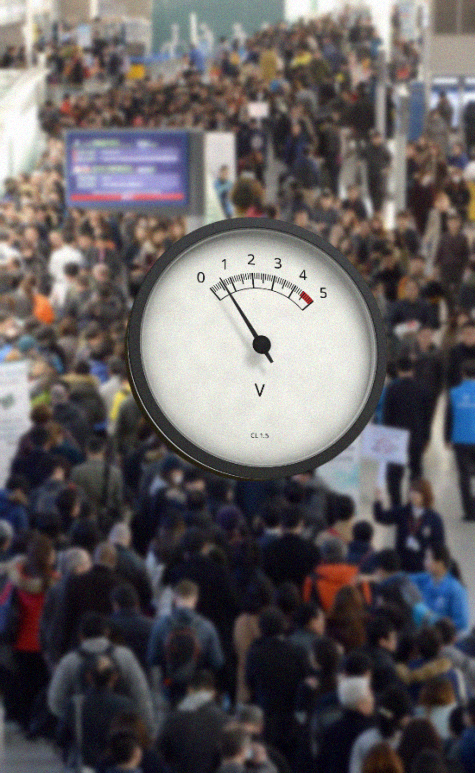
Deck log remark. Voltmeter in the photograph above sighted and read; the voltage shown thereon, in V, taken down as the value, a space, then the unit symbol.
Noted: 0.5 V
